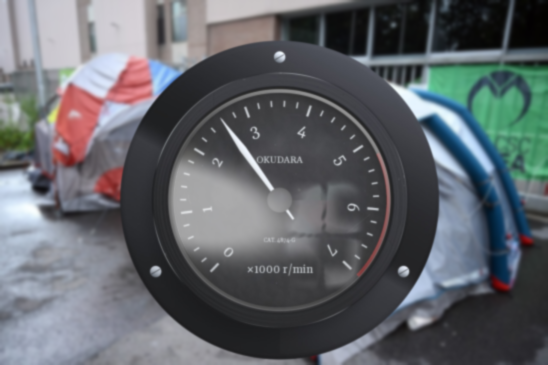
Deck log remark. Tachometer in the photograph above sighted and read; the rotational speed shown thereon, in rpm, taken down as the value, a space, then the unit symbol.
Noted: 2600 rpm
